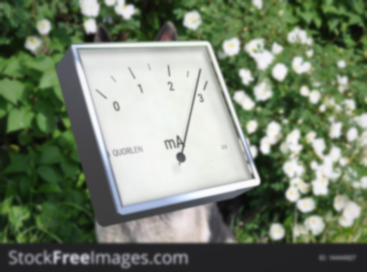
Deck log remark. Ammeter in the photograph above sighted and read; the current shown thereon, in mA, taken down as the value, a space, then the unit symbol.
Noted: 2.75 mA
